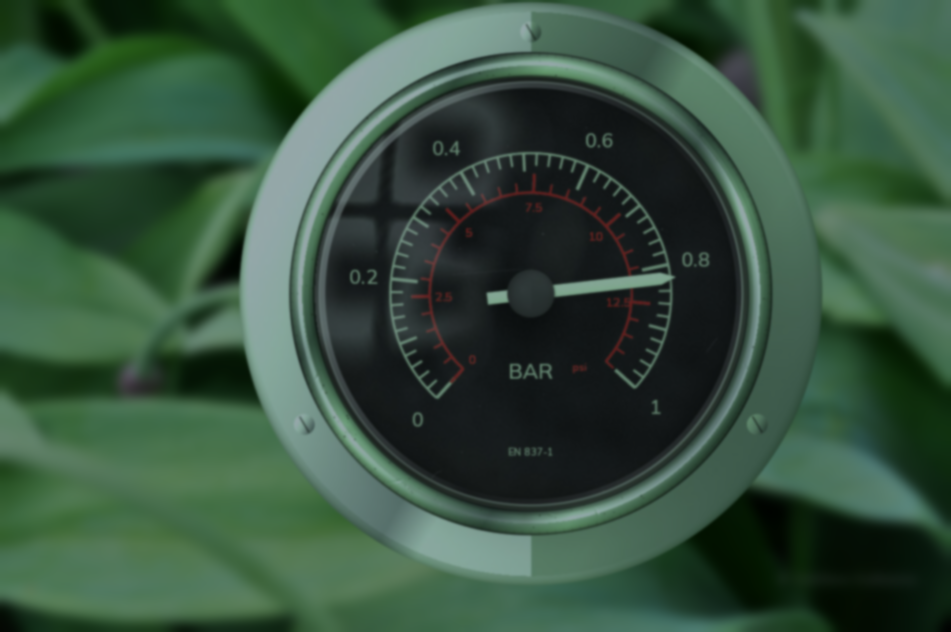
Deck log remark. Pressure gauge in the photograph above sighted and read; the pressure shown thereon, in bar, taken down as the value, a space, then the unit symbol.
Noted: 0.82 bar
